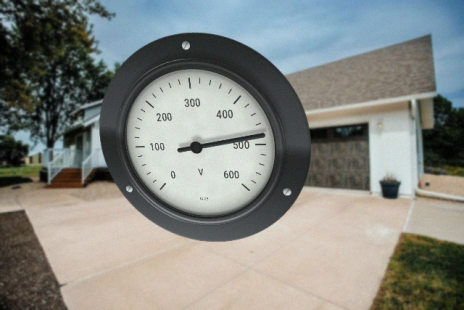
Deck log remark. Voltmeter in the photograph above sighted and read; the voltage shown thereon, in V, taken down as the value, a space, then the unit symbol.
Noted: 480 V
